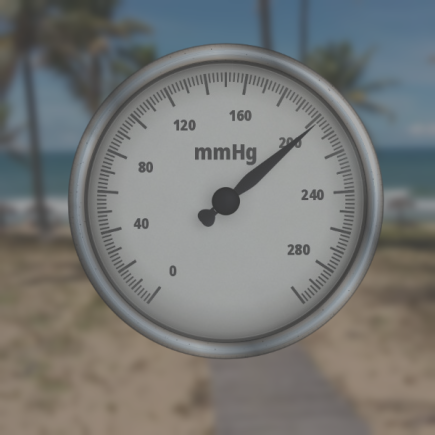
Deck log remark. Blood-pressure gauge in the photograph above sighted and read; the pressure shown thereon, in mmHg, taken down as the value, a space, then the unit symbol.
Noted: 202 mmHg
